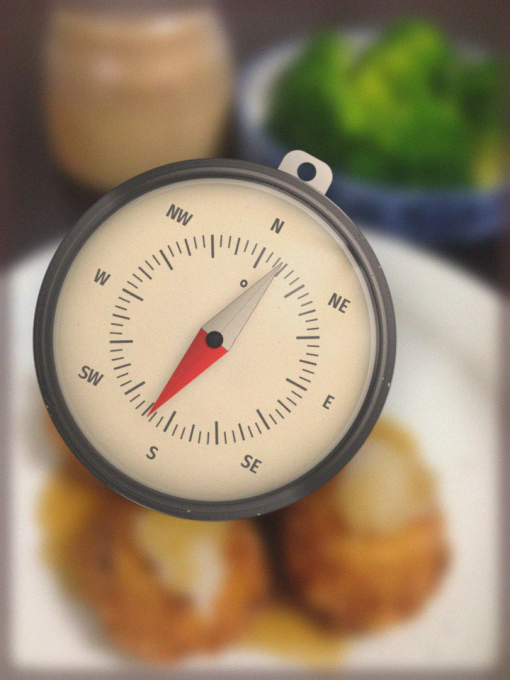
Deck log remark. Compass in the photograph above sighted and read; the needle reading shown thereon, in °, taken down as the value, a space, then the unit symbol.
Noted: 192.5 °
